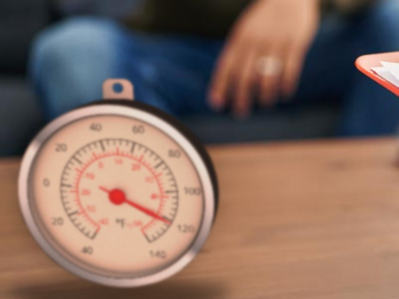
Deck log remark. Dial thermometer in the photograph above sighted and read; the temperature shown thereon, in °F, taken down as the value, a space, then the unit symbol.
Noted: 120 °F
